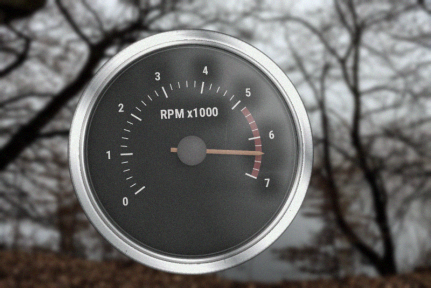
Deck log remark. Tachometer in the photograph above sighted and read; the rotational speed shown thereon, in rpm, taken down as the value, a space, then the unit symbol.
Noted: 6400 rpm
